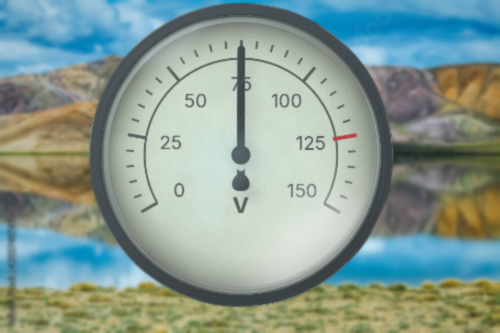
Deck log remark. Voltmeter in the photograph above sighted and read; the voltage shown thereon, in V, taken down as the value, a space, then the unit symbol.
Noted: 75 V
